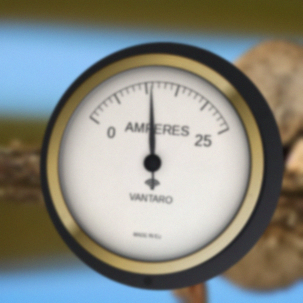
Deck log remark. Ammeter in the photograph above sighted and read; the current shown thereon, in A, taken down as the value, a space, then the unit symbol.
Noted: 11 A
